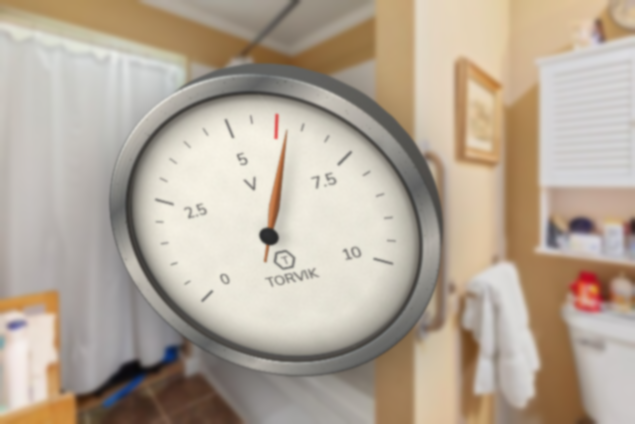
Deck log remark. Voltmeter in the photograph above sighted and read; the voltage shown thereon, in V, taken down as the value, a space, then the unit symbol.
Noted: 6.25 V
